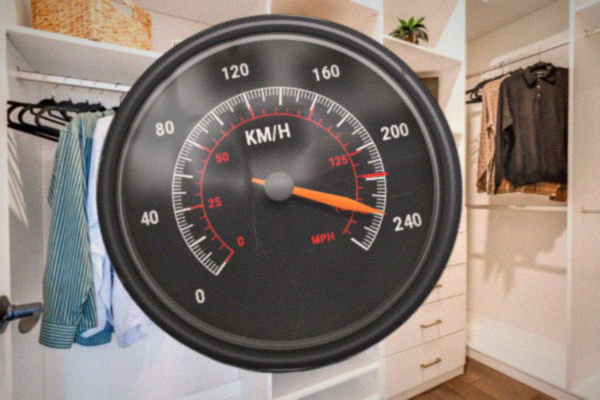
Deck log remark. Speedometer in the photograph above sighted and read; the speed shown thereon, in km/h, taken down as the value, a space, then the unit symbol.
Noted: 240 km/h
